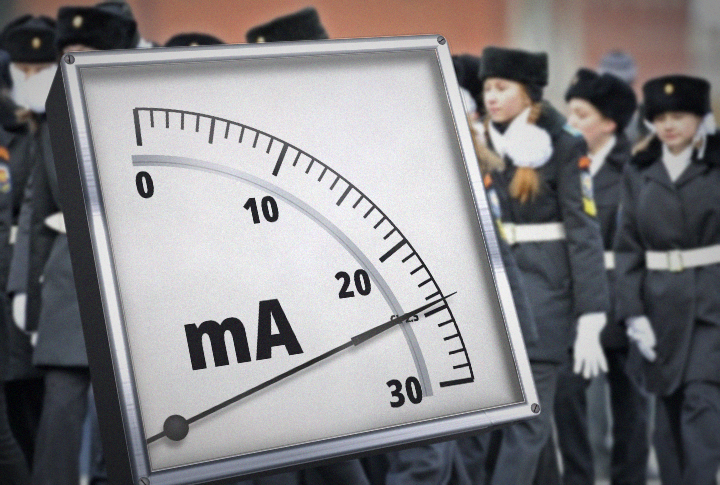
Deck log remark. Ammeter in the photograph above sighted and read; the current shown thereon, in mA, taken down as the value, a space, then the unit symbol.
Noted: 24.5 mA
